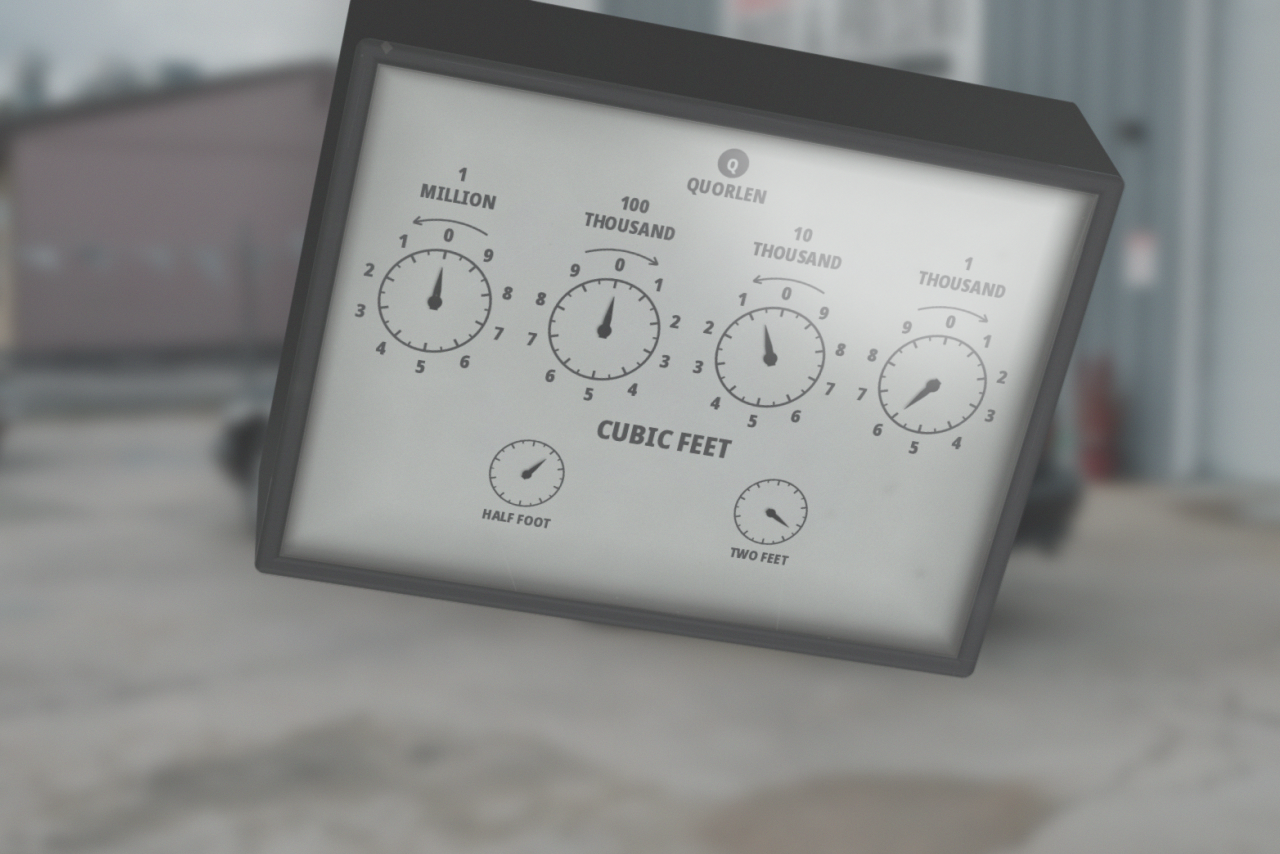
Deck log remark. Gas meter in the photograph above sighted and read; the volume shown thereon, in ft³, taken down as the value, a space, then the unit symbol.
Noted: 600 ft³
